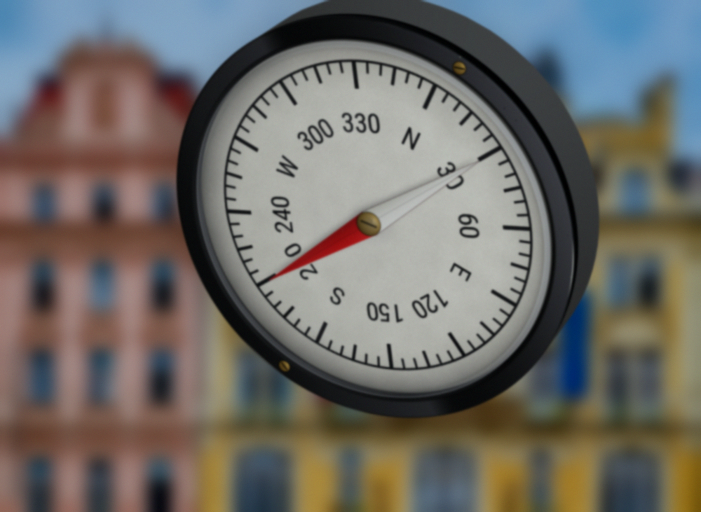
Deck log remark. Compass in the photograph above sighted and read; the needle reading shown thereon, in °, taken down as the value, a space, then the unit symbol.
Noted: 210 °
